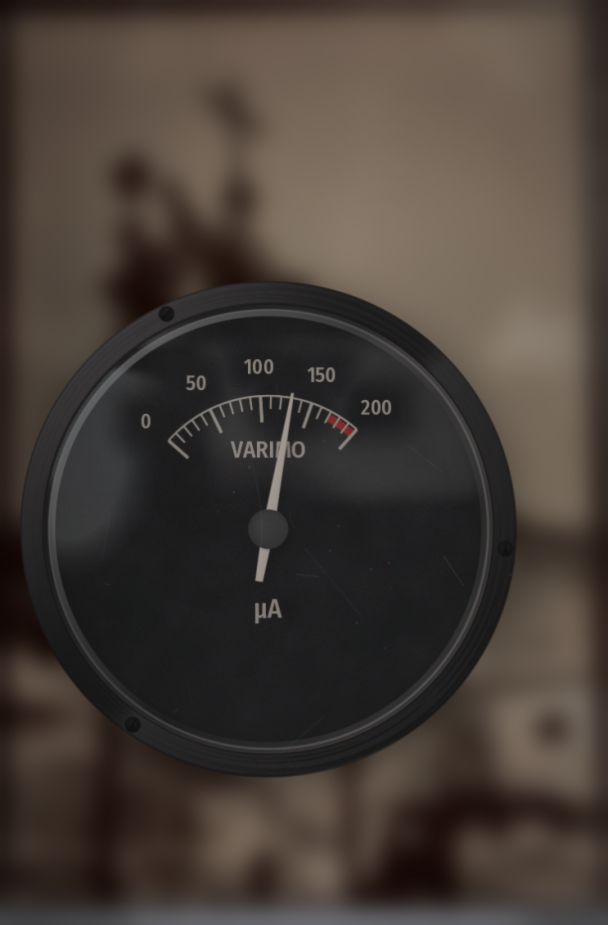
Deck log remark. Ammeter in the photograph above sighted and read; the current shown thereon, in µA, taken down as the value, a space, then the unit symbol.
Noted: 130 µA
